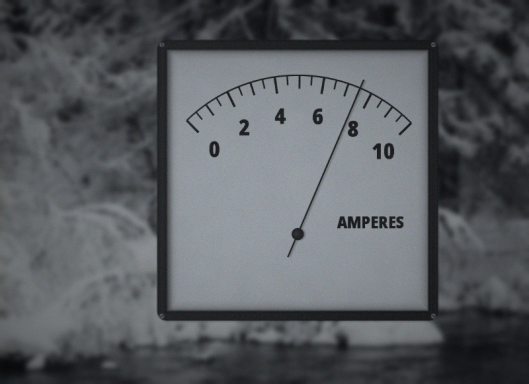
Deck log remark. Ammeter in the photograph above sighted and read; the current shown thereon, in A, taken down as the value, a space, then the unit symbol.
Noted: 7.5 A
